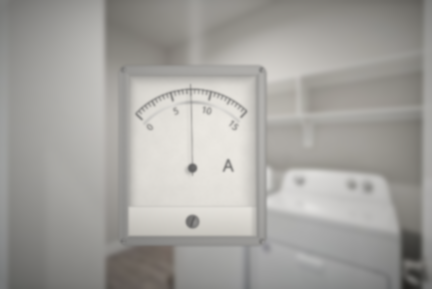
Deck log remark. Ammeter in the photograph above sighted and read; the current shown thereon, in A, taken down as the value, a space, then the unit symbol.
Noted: 7.5 A
